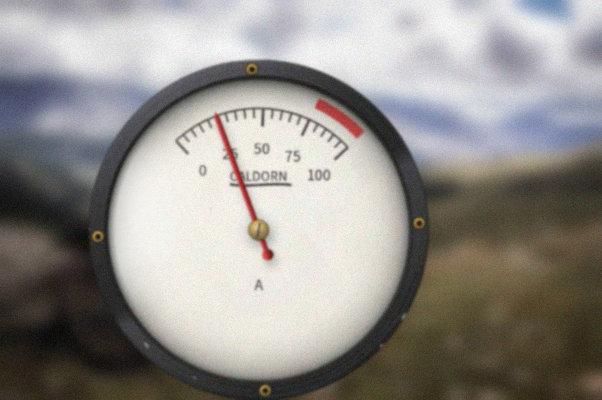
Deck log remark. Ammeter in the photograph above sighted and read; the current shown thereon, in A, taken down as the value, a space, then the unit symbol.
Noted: 25 A
